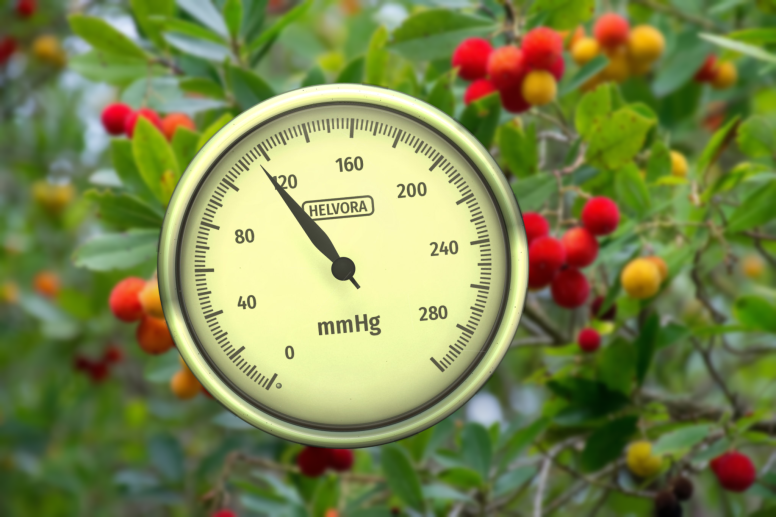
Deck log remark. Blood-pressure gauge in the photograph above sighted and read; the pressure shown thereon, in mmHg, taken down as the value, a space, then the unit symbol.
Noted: 116 mmHg
